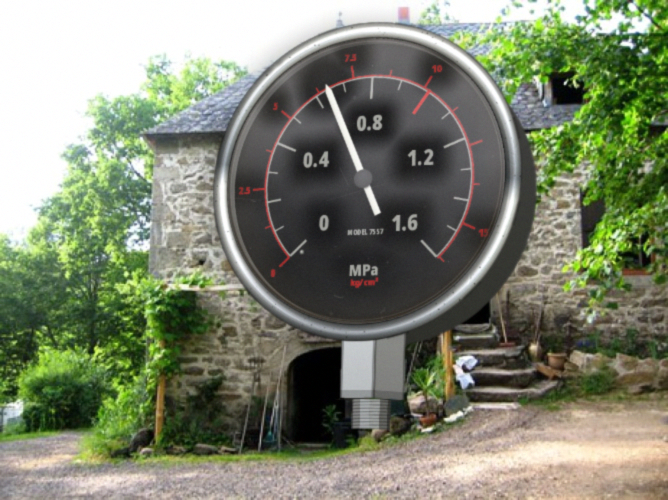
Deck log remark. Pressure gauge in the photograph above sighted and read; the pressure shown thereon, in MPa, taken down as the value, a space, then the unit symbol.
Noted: 0.65 MPa
